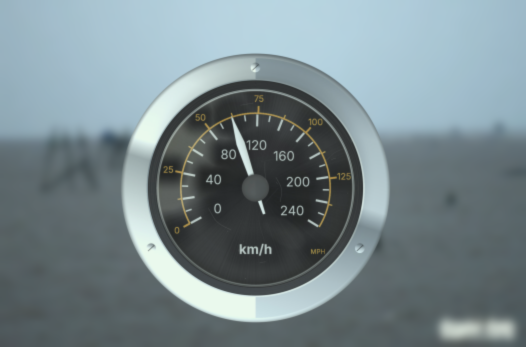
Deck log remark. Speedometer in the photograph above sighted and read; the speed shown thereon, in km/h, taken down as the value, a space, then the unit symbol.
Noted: 100 km/h
